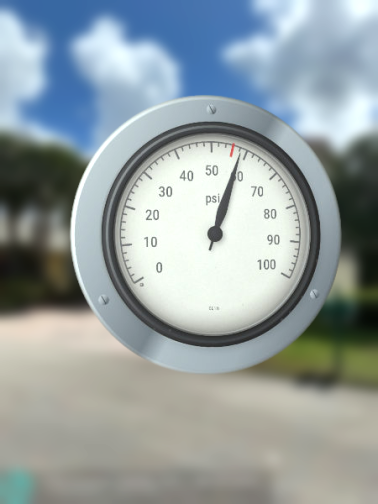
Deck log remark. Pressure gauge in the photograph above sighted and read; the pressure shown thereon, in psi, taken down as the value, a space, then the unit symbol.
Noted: 58 psi
